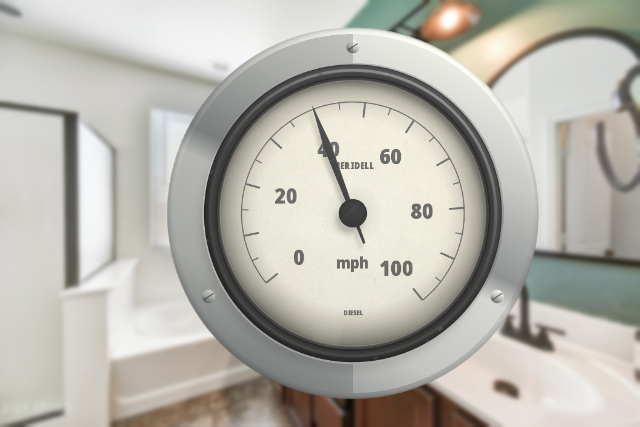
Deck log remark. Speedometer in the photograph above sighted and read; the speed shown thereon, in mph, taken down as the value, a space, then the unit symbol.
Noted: 40 mph
